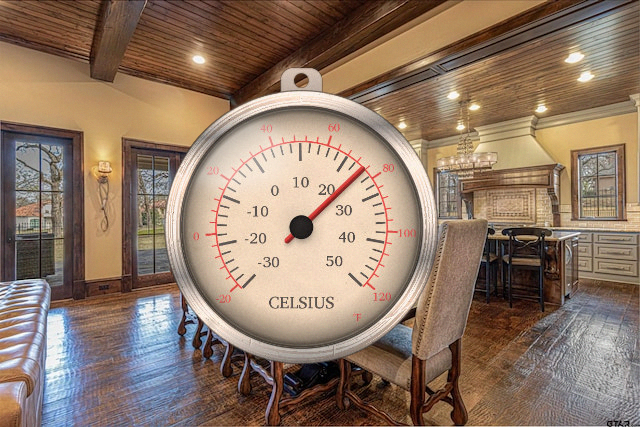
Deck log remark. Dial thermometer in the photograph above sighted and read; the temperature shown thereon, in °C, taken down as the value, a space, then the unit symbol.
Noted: 24 °C
